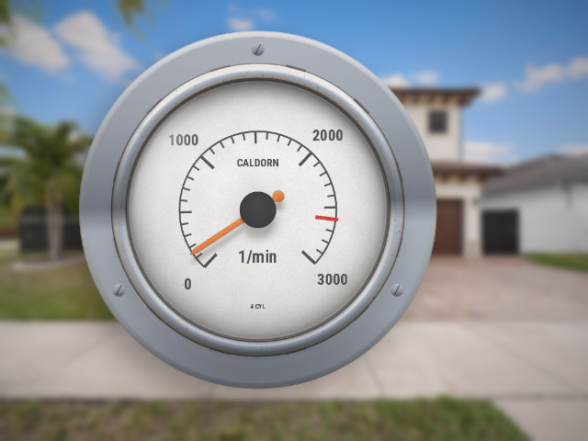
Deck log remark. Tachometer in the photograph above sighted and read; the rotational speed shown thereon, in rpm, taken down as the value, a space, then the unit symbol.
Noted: 150 rpm
